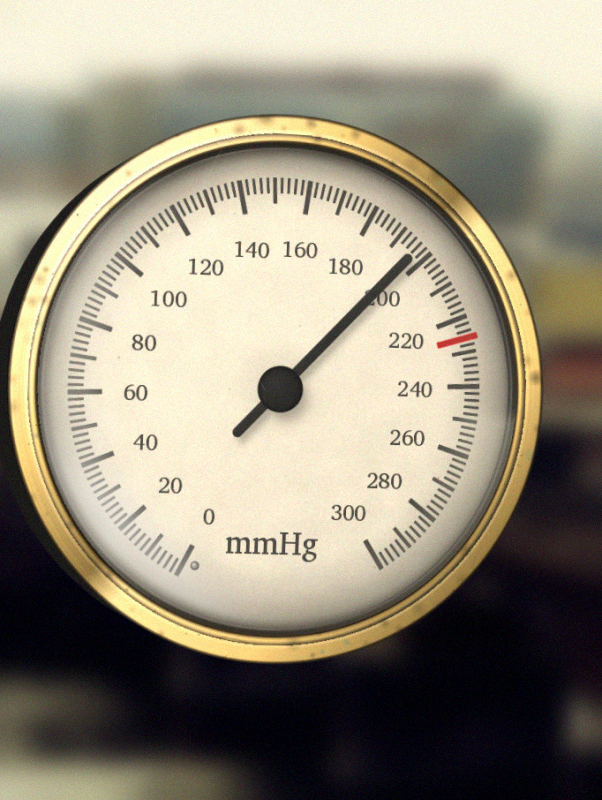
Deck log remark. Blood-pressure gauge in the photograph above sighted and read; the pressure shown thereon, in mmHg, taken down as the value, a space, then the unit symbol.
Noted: 196 mmHg
